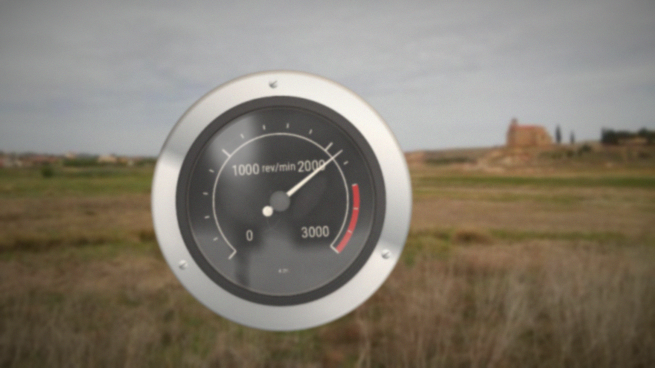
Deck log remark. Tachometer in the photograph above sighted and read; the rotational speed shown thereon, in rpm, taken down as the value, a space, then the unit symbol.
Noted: 2100 rpm
